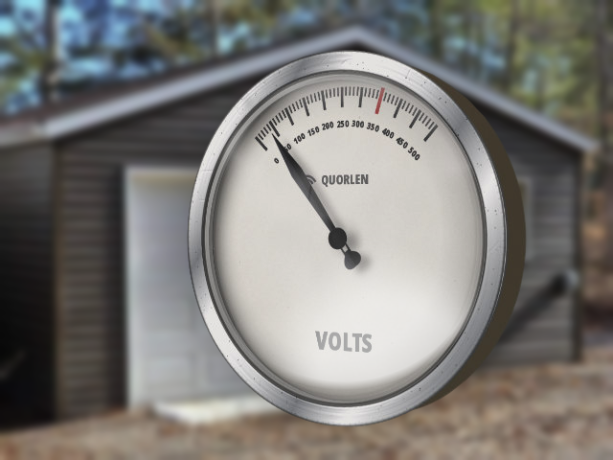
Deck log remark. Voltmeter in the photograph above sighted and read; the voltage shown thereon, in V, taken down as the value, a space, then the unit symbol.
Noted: 50 V
